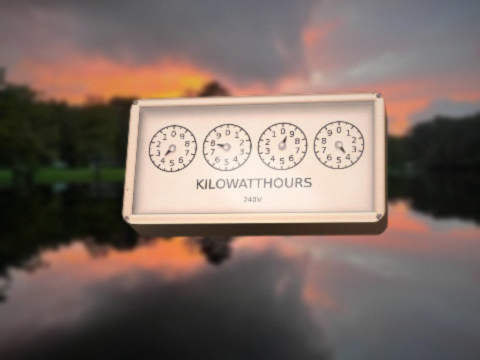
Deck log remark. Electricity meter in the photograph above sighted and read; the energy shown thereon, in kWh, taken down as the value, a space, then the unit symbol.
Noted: 3794 kWh
